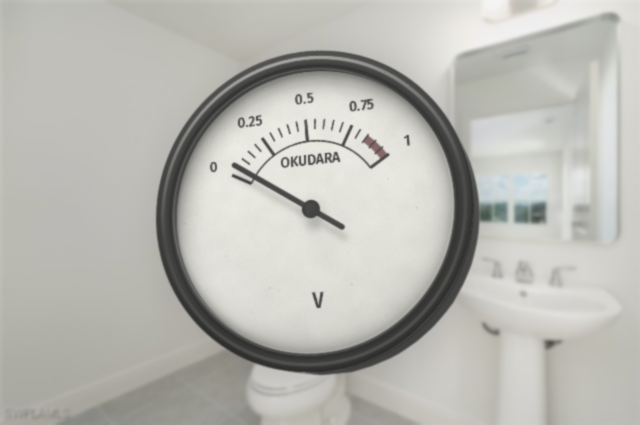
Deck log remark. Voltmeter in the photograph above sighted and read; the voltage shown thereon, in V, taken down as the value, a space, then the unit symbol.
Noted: 0.05 V
